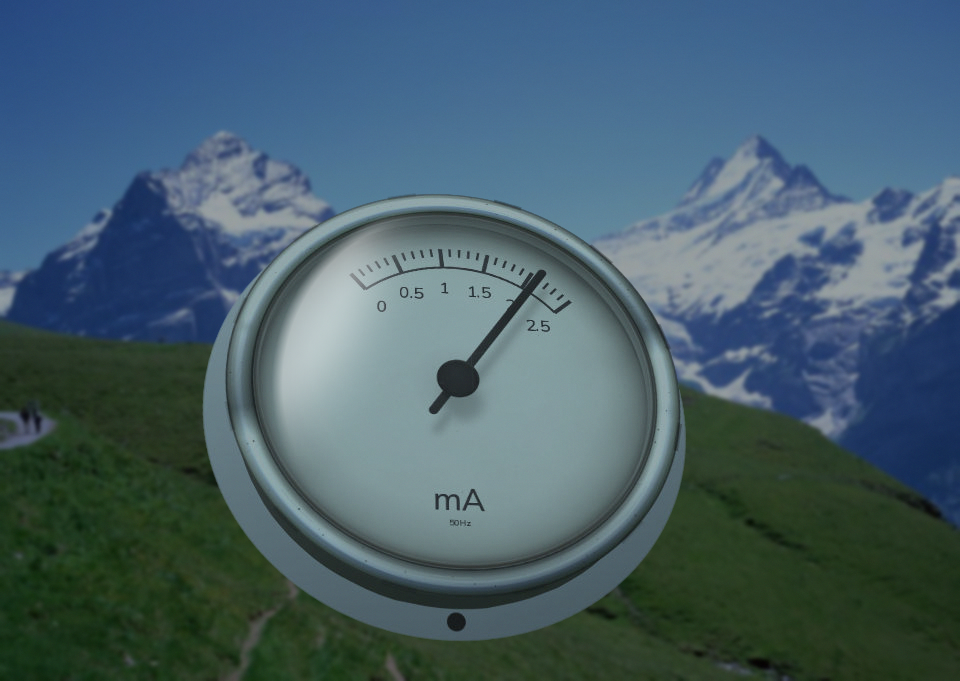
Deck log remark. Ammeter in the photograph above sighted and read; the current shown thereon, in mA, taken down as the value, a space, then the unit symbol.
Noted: 2.1 mA
